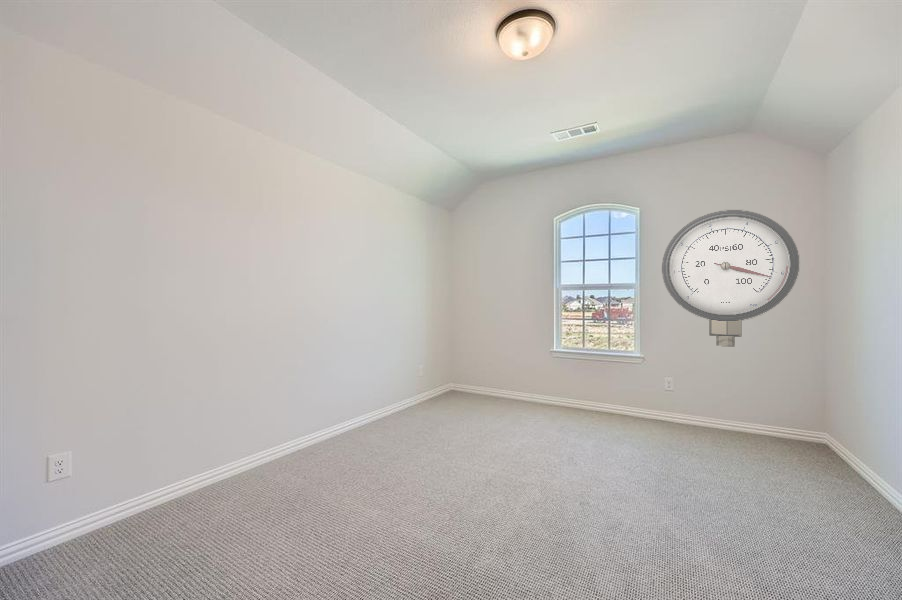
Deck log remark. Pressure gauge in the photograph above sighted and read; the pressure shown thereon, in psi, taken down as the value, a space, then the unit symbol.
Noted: 90 psi
